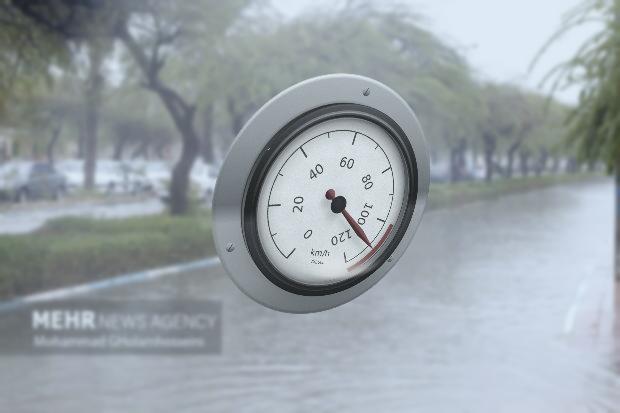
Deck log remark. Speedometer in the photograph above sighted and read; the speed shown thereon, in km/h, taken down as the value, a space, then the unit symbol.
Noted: 110 km/h
